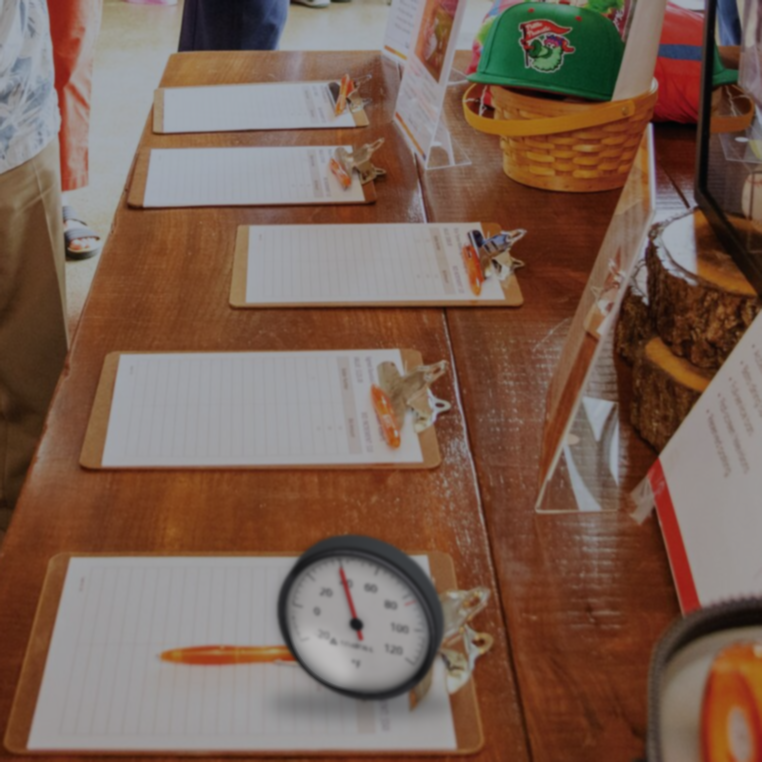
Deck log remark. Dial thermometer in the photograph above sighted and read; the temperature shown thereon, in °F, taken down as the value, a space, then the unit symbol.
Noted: 40 °F
